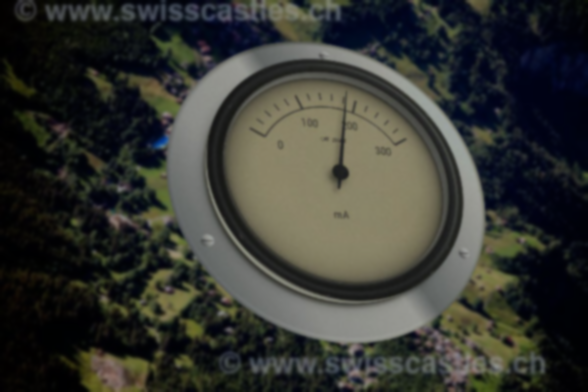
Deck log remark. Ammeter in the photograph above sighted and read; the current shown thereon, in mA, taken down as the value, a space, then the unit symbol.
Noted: 180 mA
